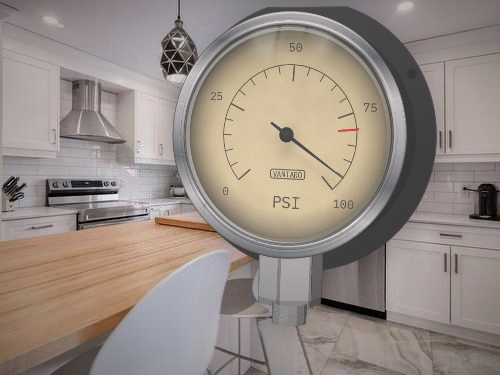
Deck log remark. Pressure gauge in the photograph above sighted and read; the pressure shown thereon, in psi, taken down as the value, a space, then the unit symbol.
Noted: 95 psi
